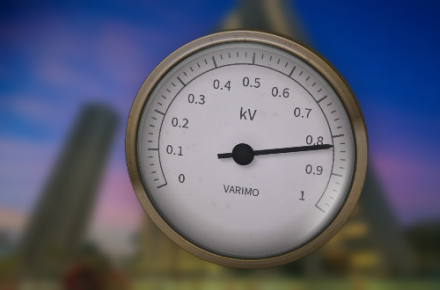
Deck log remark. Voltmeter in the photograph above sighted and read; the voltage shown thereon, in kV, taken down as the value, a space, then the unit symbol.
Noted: 0.82 kV
